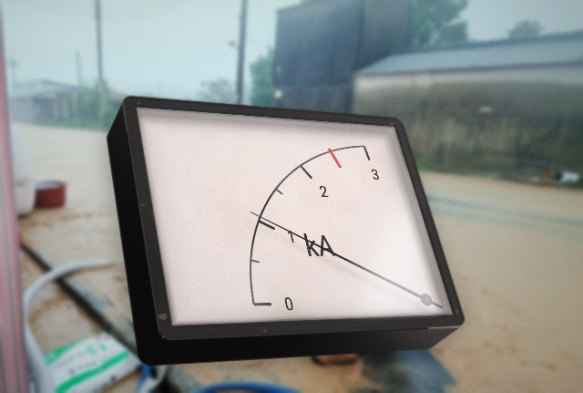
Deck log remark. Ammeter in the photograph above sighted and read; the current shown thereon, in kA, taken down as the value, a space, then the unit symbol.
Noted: 1 kA
